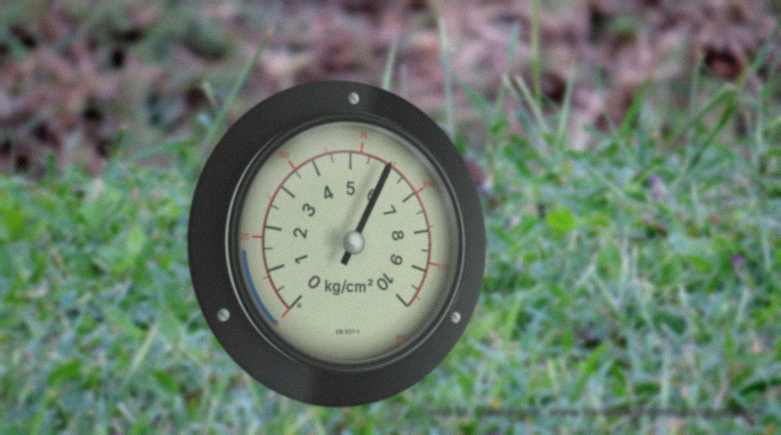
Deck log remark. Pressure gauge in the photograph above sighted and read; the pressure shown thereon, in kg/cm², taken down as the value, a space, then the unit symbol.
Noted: 6 kg/cm²
